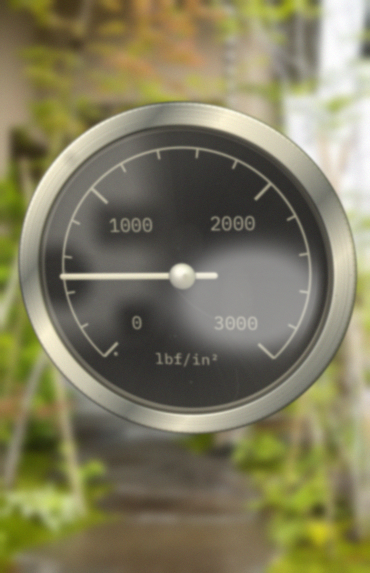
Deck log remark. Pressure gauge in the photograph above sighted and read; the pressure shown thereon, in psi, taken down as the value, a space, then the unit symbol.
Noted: 500 psi
